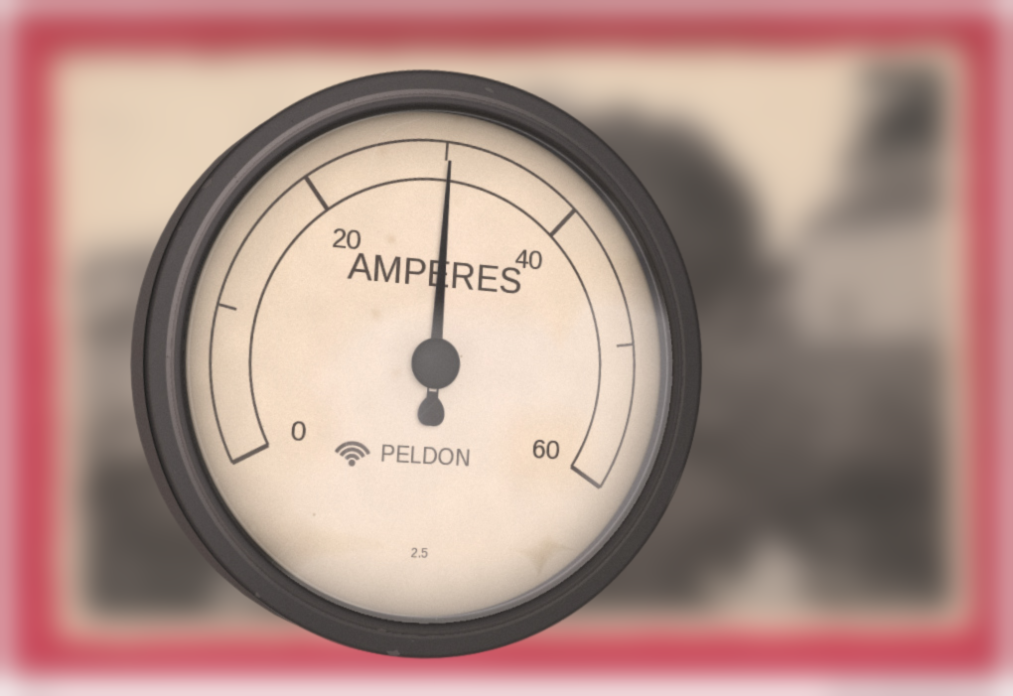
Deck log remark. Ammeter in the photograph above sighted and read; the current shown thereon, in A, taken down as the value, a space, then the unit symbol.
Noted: 30 A
